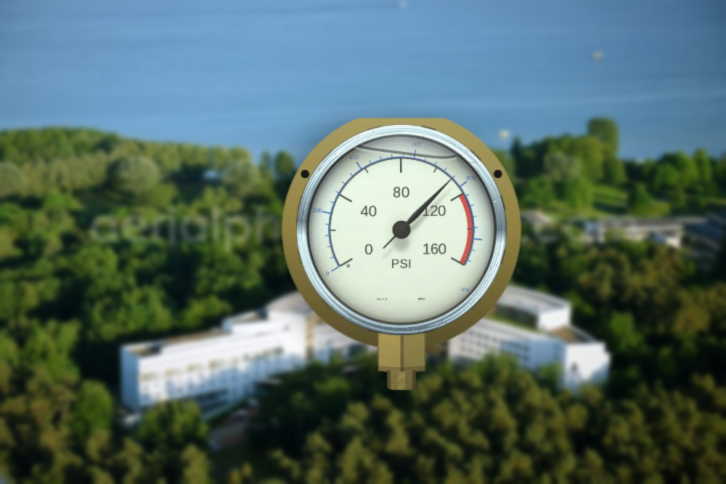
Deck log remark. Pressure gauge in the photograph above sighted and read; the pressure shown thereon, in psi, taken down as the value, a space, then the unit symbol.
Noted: 110 psi
